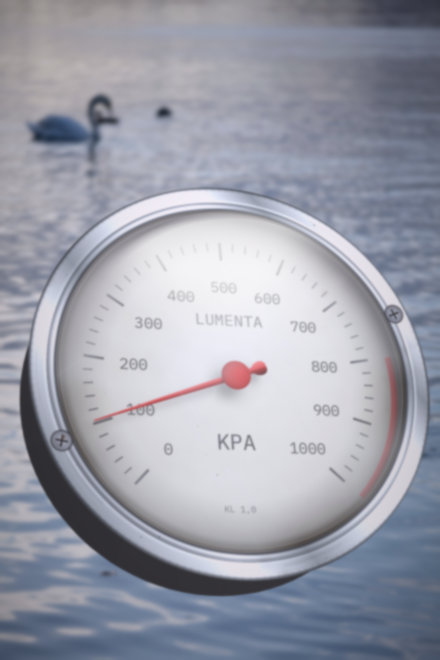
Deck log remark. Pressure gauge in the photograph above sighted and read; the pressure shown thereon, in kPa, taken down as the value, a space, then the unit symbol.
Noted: 100 kPa
